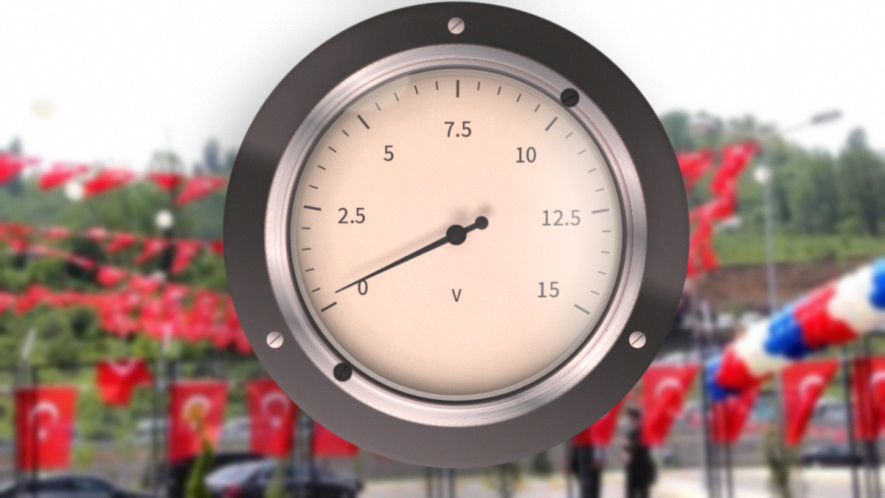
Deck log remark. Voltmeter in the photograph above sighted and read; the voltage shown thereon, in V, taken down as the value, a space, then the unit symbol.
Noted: 0.25 V
